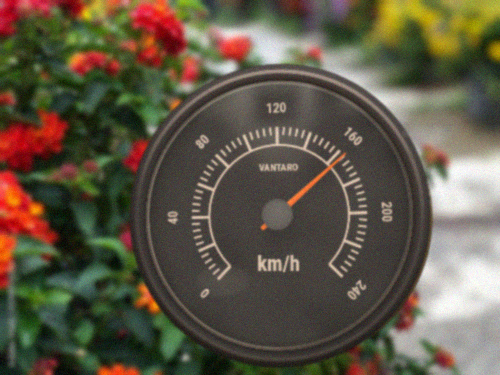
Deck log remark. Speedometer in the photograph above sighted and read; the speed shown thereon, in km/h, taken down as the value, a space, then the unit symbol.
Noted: 164 km/h
